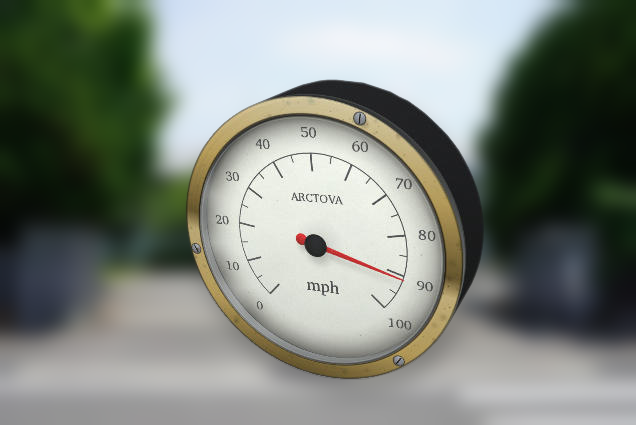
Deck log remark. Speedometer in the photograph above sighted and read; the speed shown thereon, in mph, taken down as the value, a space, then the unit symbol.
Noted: 90 mph
